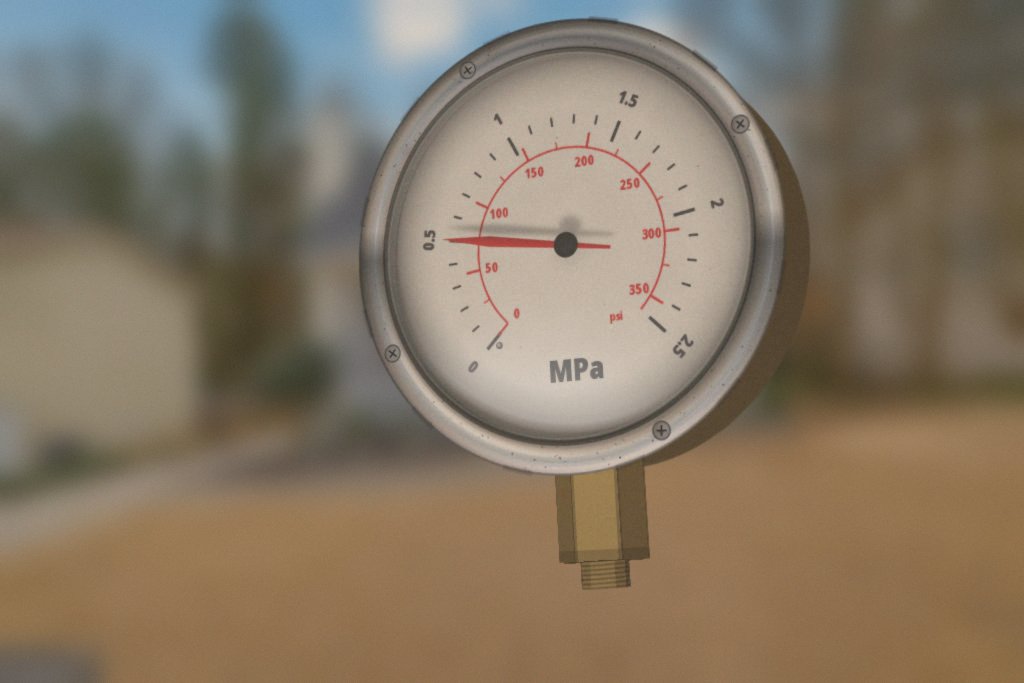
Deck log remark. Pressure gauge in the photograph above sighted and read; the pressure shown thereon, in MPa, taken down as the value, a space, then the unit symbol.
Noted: 0.5 MPa
